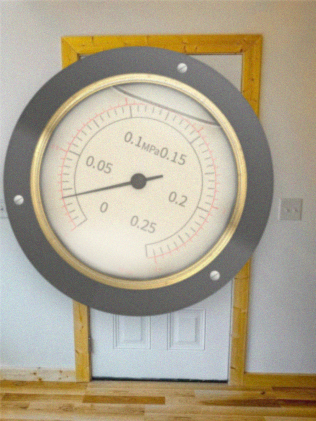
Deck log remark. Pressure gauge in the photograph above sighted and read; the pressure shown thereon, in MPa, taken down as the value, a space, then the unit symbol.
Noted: 0.02 MPa
